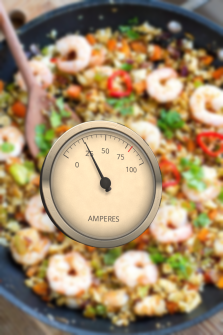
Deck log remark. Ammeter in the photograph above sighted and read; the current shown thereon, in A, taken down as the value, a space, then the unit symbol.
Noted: 25 A
